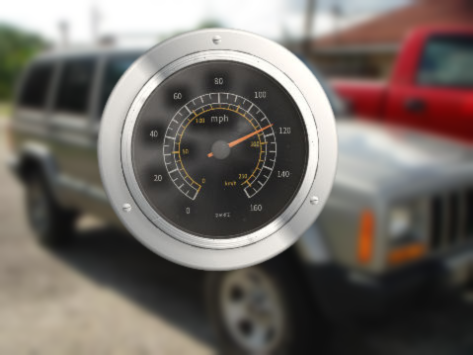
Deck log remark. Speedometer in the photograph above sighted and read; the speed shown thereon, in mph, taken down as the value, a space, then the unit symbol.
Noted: 115 mph
